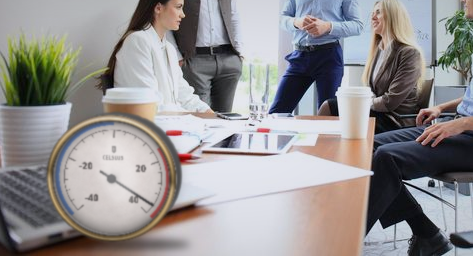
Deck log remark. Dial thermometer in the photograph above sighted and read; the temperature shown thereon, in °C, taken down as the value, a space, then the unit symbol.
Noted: 36 °C
